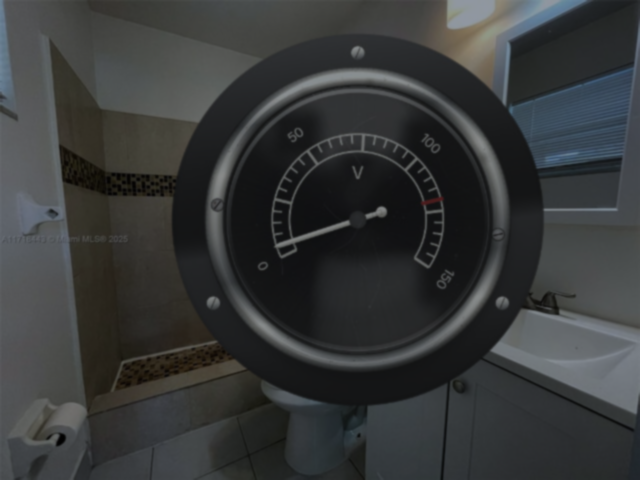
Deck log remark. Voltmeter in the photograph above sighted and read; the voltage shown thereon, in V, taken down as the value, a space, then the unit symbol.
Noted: 5 V
